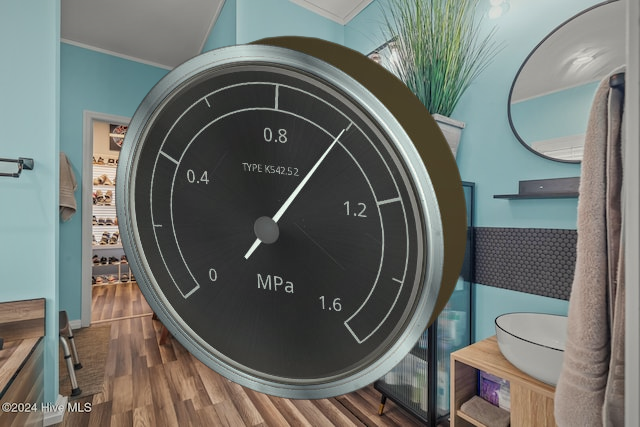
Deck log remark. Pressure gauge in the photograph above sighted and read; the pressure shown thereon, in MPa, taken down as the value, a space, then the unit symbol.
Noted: 1 MPa
